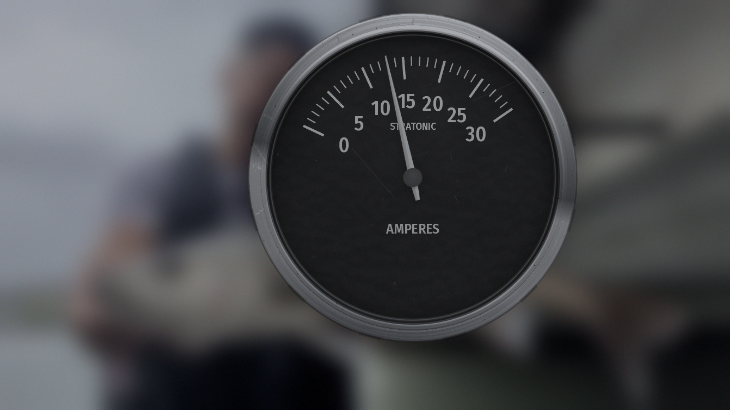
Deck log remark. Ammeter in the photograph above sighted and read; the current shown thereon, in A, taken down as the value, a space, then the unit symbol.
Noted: 13 A
